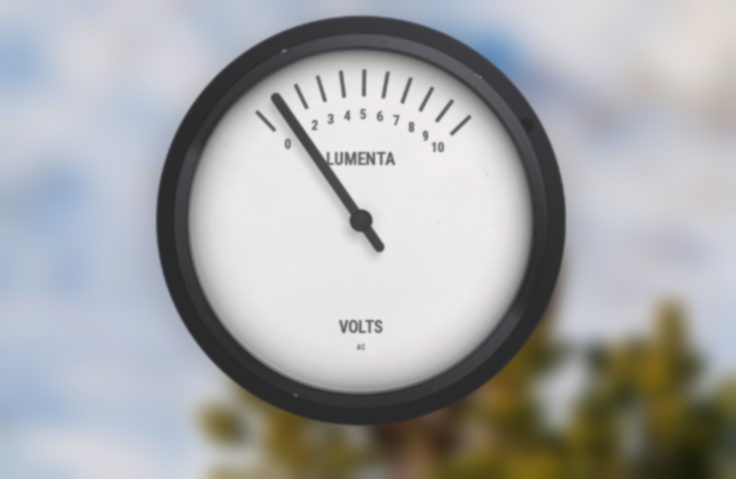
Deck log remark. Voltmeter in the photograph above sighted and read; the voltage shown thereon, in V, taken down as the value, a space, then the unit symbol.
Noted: 1 V
